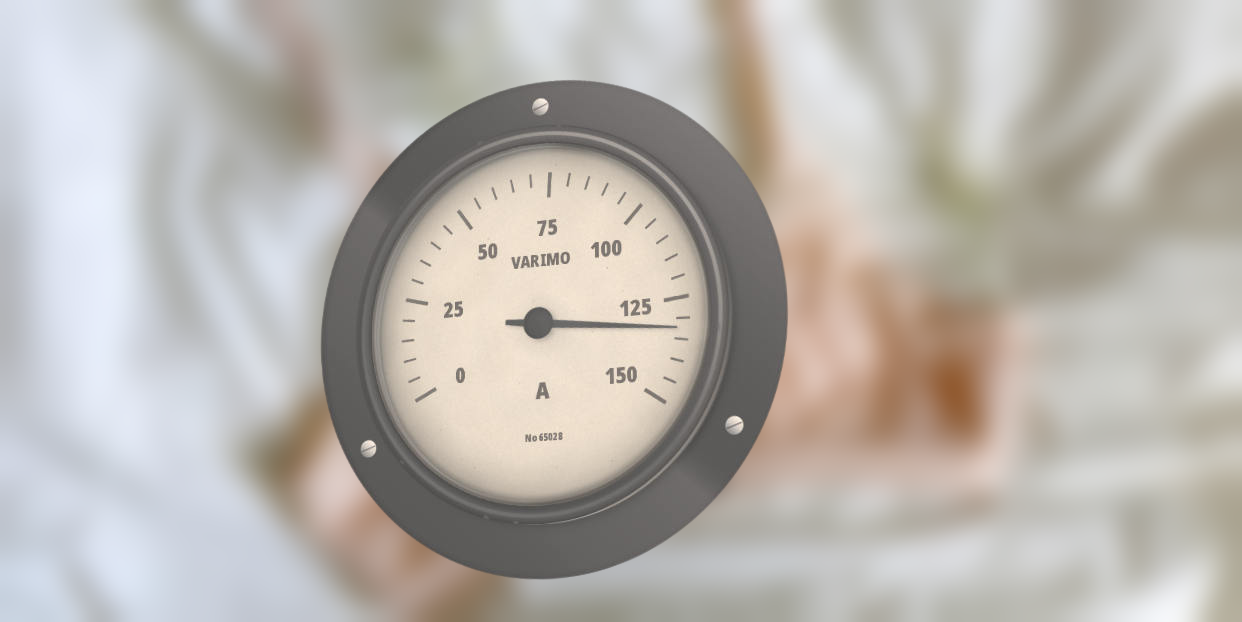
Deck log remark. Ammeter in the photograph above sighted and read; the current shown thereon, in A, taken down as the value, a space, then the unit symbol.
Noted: 132.5 A
